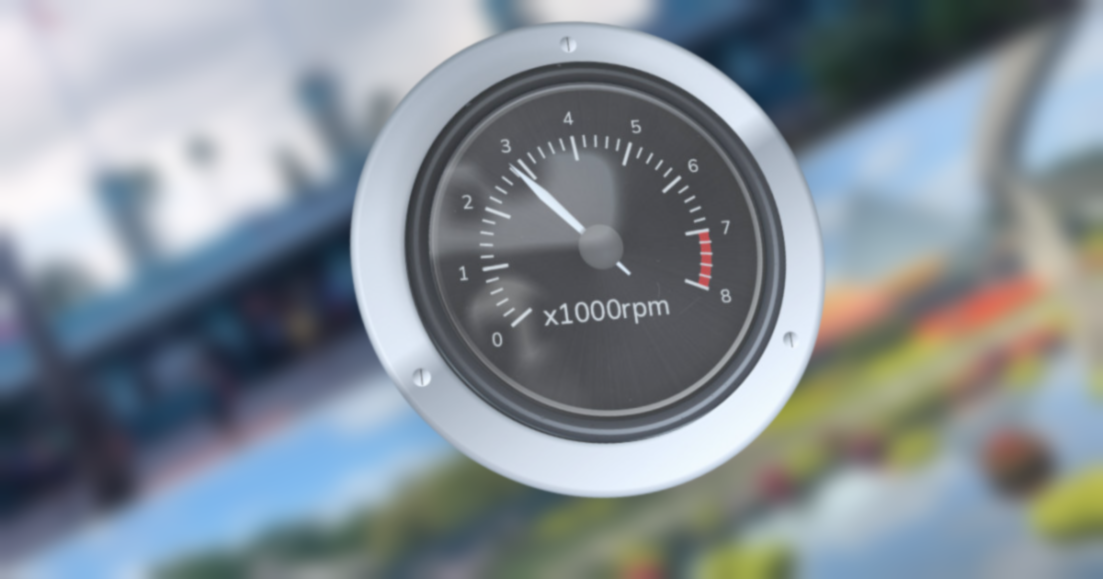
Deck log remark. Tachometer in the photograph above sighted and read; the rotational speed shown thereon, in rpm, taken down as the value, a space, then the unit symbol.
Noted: 2800 rpm
